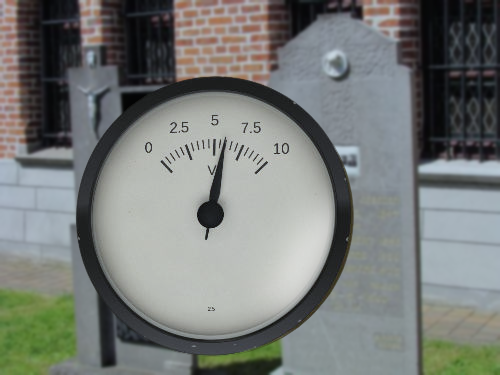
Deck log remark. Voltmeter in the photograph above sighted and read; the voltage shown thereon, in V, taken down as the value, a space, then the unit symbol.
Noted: 6 V
